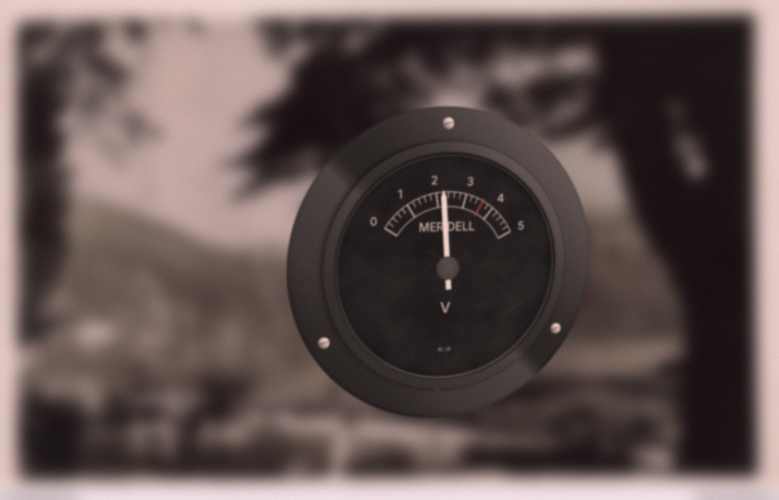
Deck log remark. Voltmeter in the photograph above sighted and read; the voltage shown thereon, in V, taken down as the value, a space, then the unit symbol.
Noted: 2.2 V
